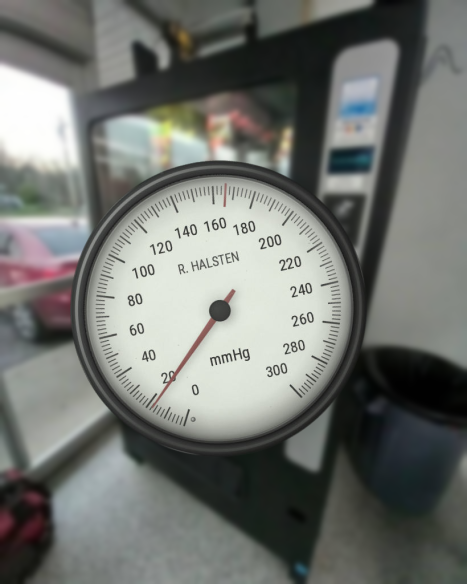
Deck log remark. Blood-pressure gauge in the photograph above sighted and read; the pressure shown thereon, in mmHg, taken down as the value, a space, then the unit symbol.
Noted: 18 mmHg
